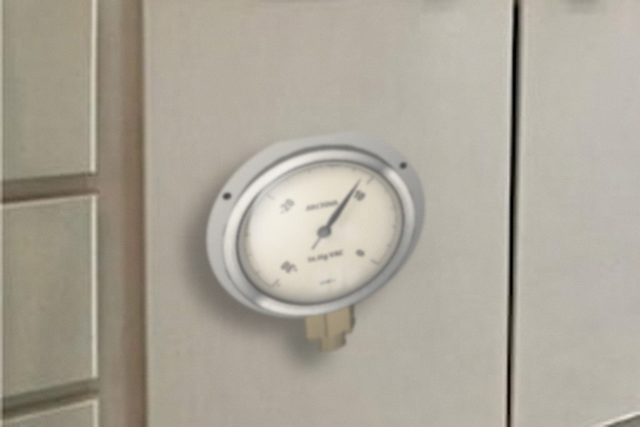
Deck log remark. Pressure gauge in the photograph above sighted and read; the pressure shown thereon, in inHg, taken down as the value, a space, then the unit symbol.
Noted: -11 inHg
